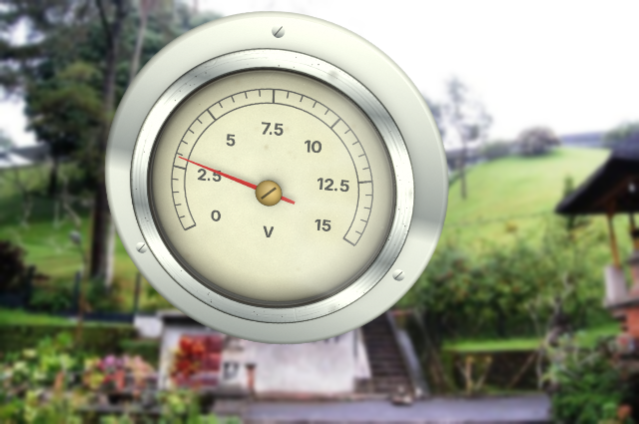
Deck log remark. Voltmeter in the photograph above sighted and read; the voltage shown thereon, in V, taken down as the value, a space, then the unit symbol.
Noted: 3 V
